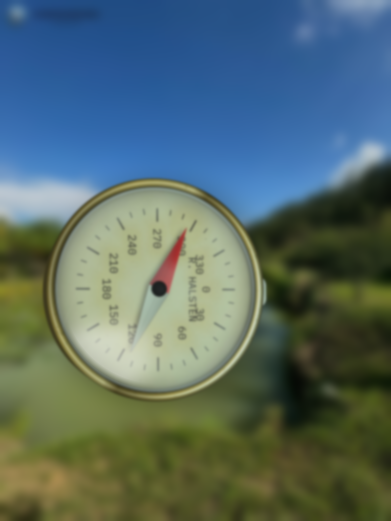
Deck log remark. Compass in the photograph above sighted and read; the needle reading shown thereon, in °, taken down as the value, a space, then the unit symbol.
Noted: 295 °
